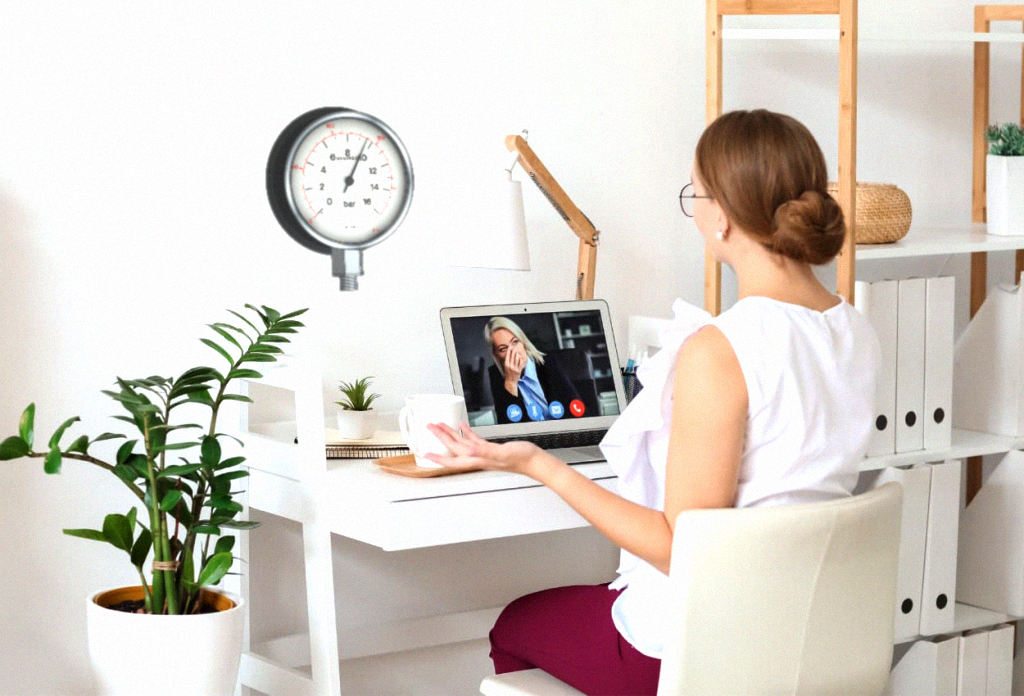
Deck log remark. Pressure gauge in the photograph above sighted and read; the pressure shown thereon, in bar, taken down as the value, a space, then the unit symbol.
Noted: 9.5 bar
